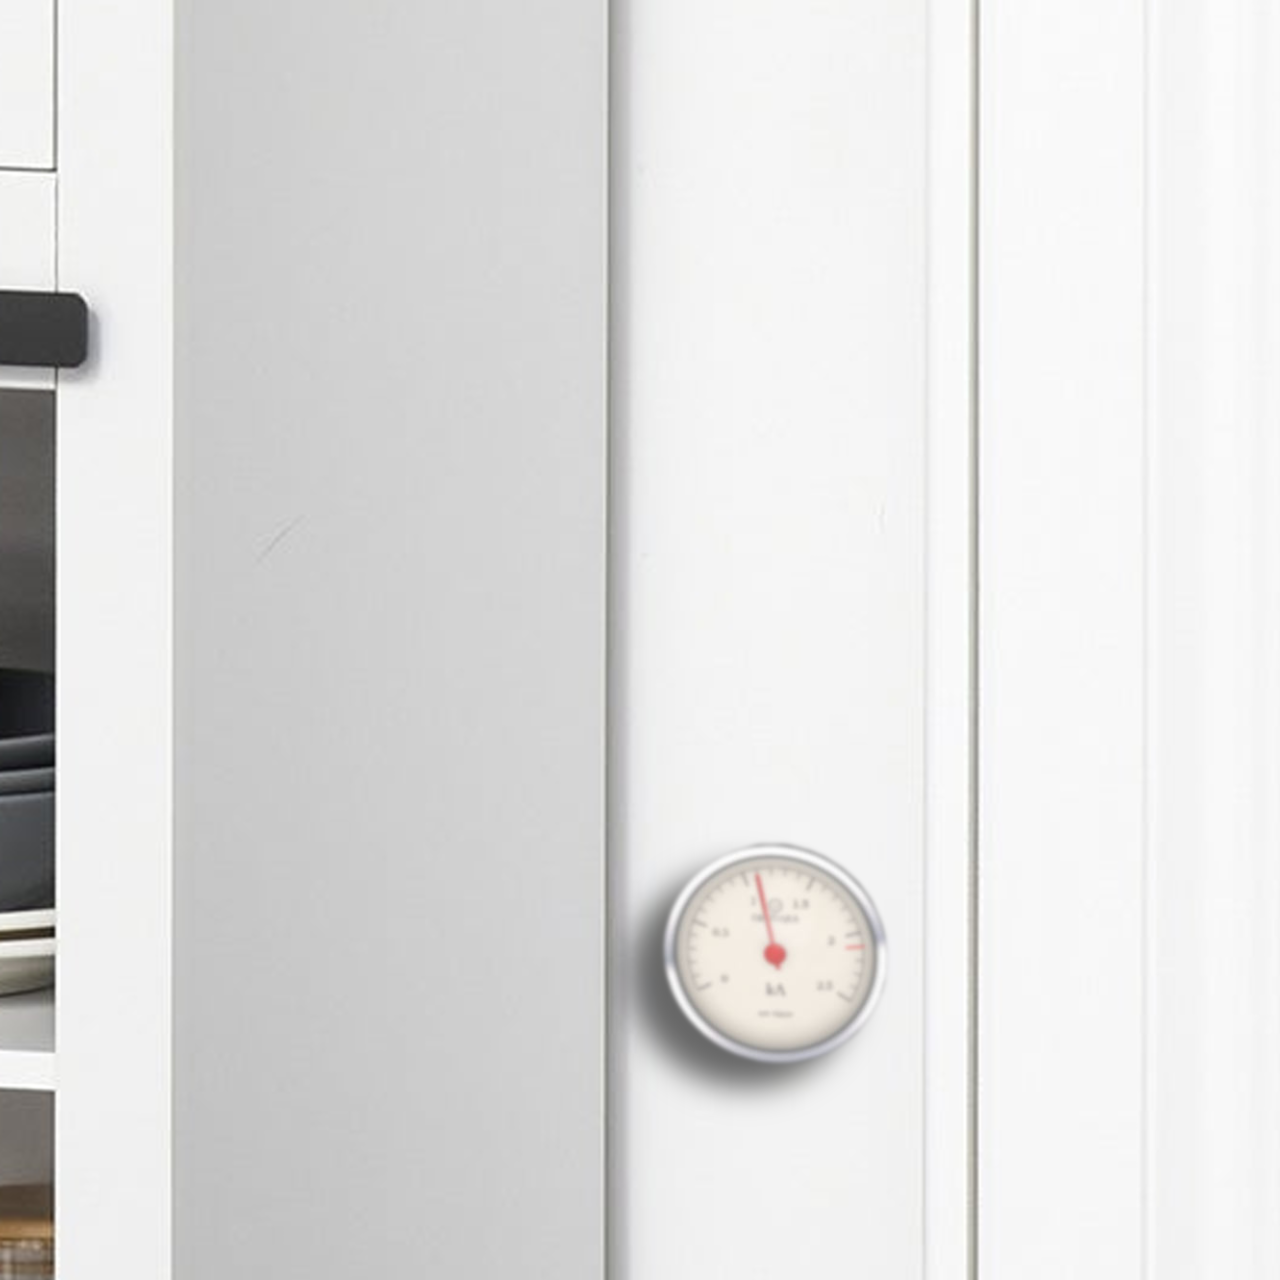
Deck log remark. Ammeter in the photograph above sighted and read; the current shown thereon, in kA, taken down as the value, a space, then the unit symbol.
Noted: 1.1 kA
